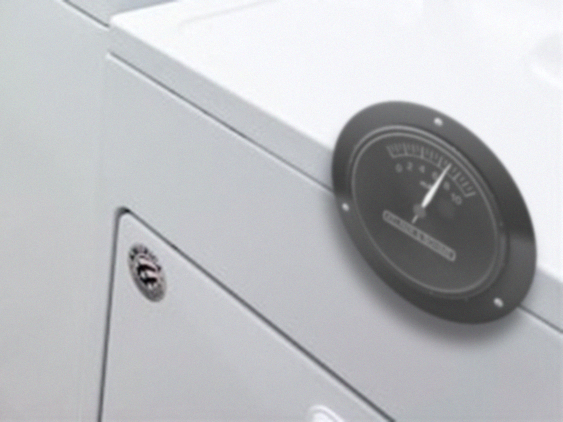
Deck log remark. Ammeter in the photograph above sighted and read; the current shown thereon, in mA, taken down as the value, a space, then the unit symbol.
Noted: 7 mA
